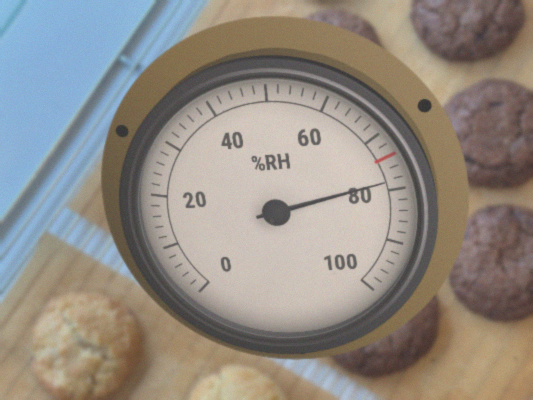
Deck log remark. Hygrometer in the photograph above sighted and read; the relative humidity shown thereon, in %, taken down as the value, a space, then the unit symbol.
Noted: 78 %
